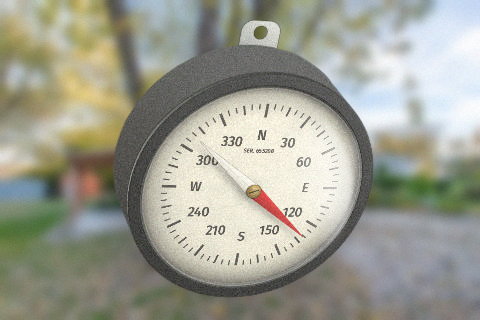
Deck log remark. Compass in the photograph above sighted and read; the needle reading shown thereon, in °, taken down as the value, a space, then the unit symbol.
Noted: 130 °
